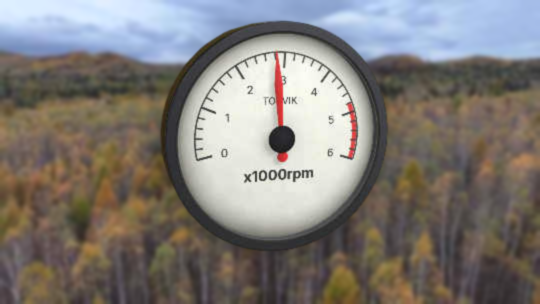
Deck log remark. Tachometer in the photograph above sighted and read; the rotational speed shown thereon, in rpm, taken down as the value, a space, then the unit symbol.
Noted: 2800 rpm
